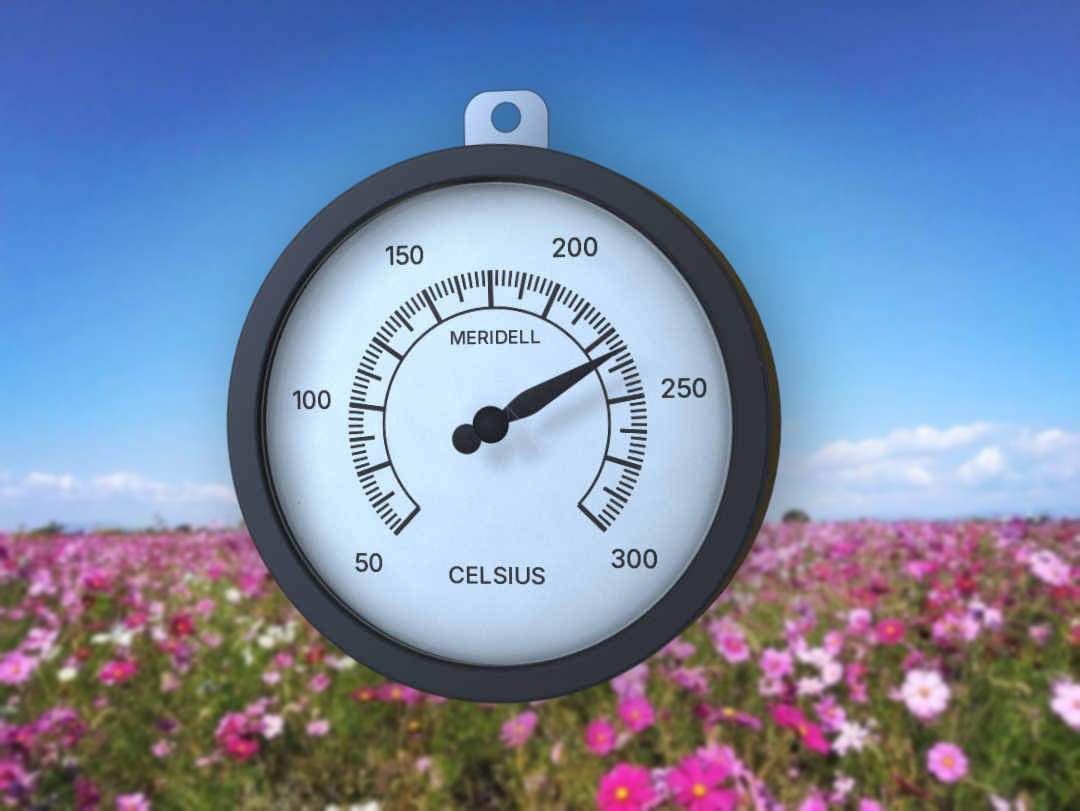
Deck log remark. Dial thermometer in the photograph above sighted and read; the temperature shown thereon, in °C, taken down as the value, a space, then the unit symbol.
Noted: 232.5 °C
